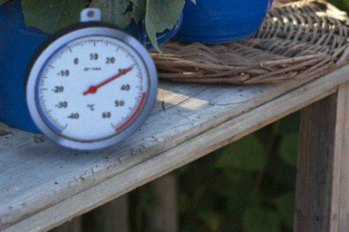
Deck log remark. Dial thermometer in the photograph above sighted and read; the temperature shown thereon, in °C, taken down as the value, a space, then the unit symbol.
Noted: 30 °C
